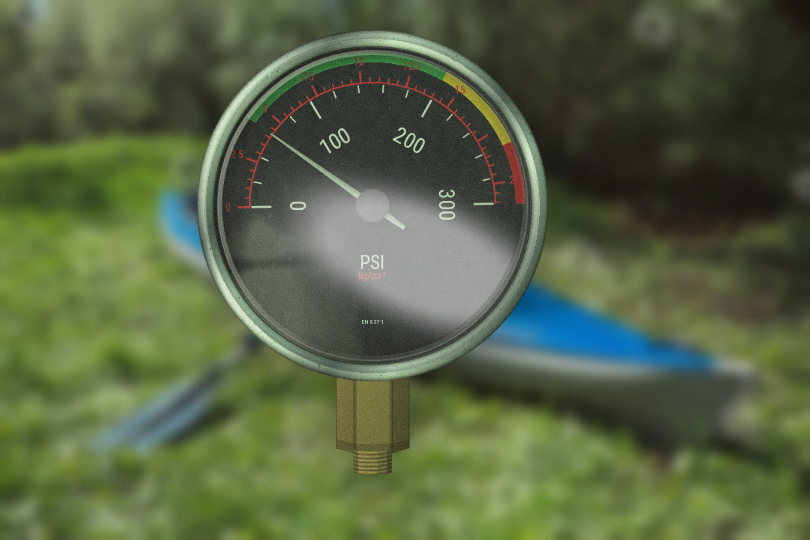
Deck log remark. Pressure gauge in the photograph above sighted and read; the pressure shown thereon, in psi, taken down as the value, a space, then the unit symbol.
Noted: 60 psi
